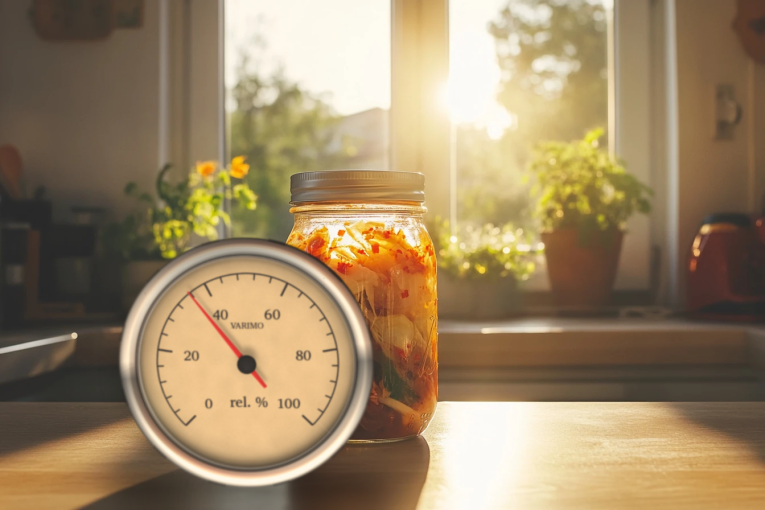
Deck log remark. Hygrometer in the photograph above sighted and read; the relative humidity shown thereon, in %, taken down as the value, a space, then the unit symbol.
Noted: 36 %
